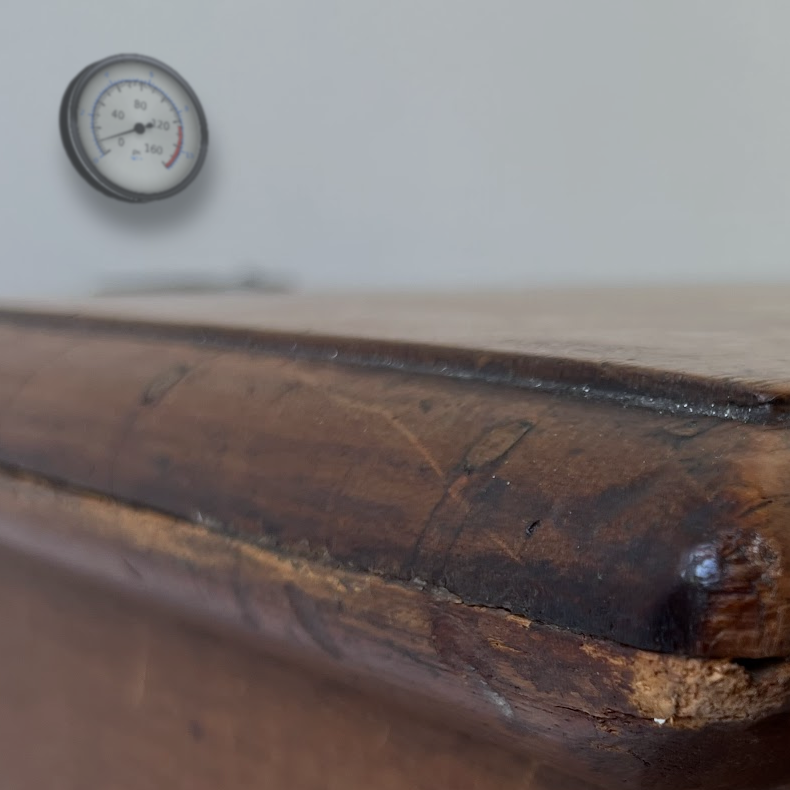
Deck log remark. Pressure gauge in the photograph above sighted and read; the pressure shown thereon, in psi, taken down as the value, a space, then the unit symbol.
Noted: 10 psi
